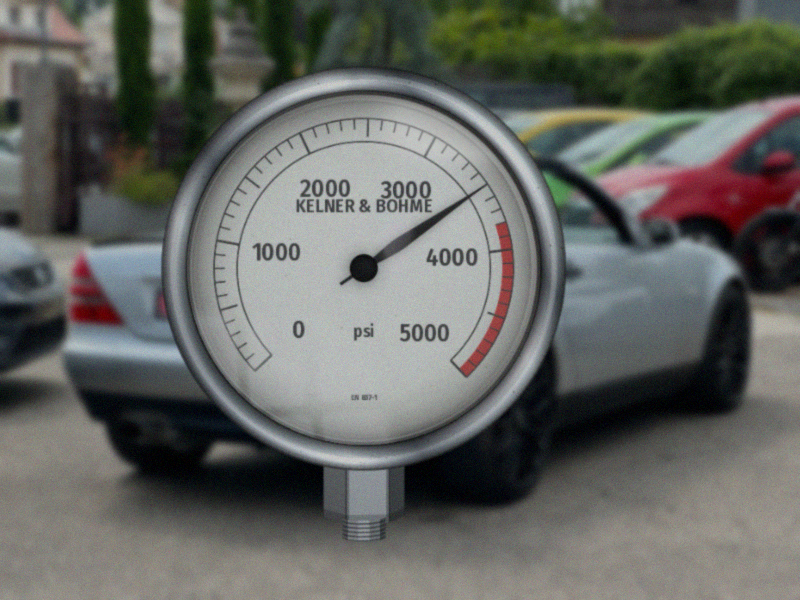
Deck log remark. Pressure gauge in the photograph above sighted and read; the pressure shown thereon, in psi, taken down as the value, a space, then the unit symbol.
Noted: 3500 psi
